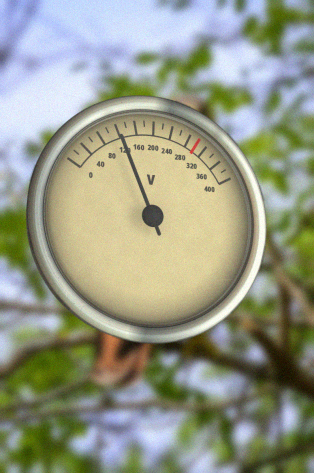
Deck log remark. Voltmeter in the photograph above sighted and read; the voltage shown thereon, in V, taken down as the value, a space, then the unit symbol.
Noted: 120 V
